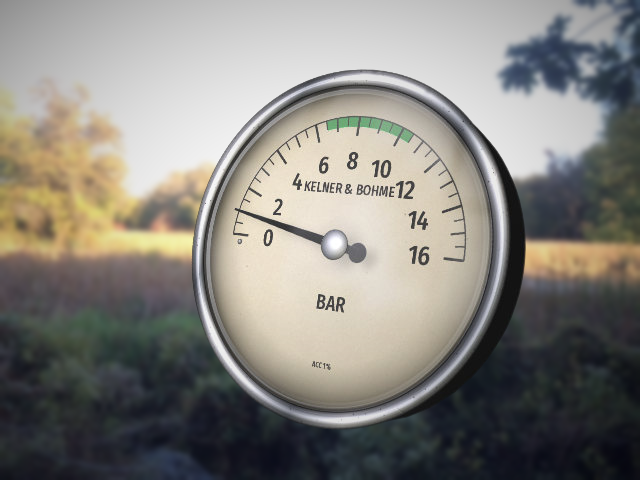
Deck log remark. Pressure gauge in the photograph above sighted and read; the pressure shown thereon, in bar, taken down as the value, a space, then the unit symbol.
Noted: 1 bar
